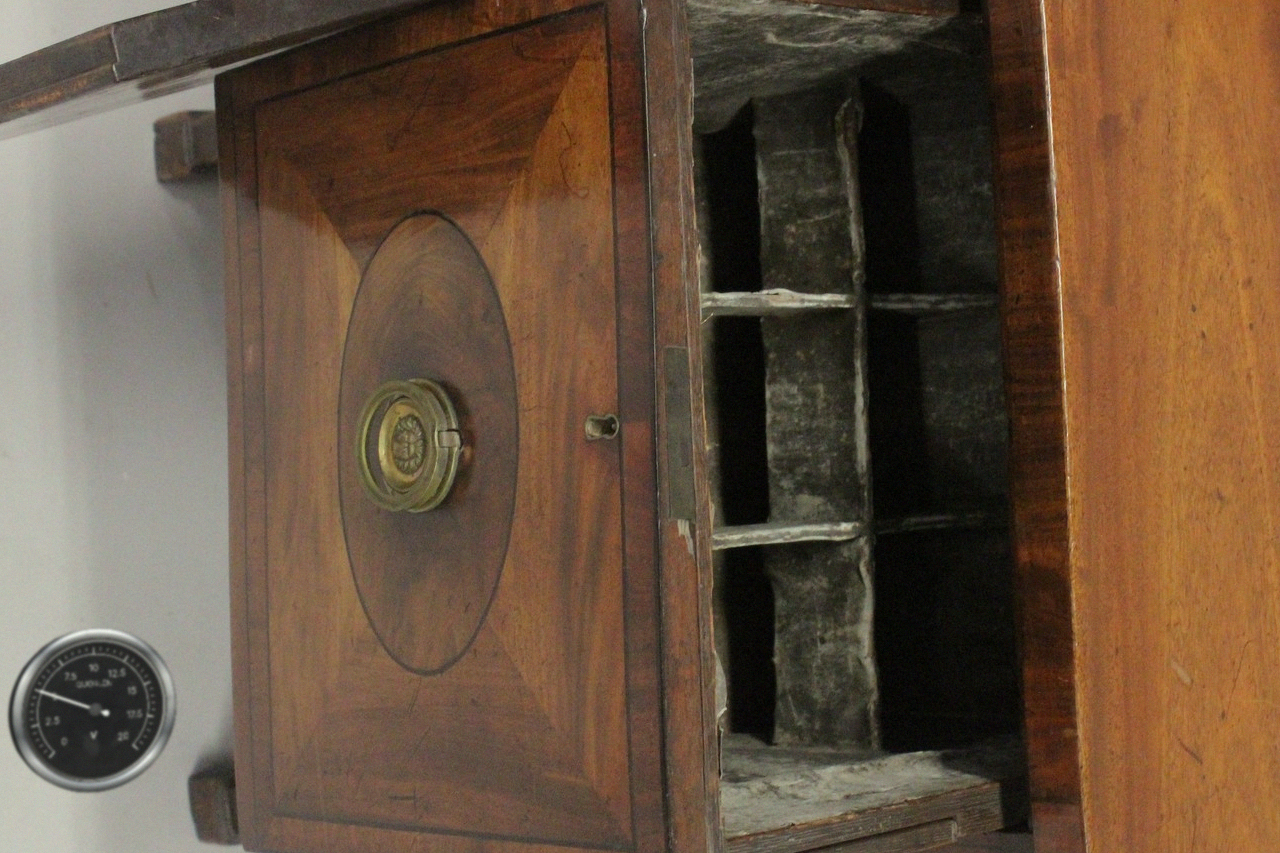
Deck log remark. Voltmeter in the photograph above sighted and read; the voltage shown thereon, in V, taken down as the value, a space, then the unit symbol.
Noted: 5 V
